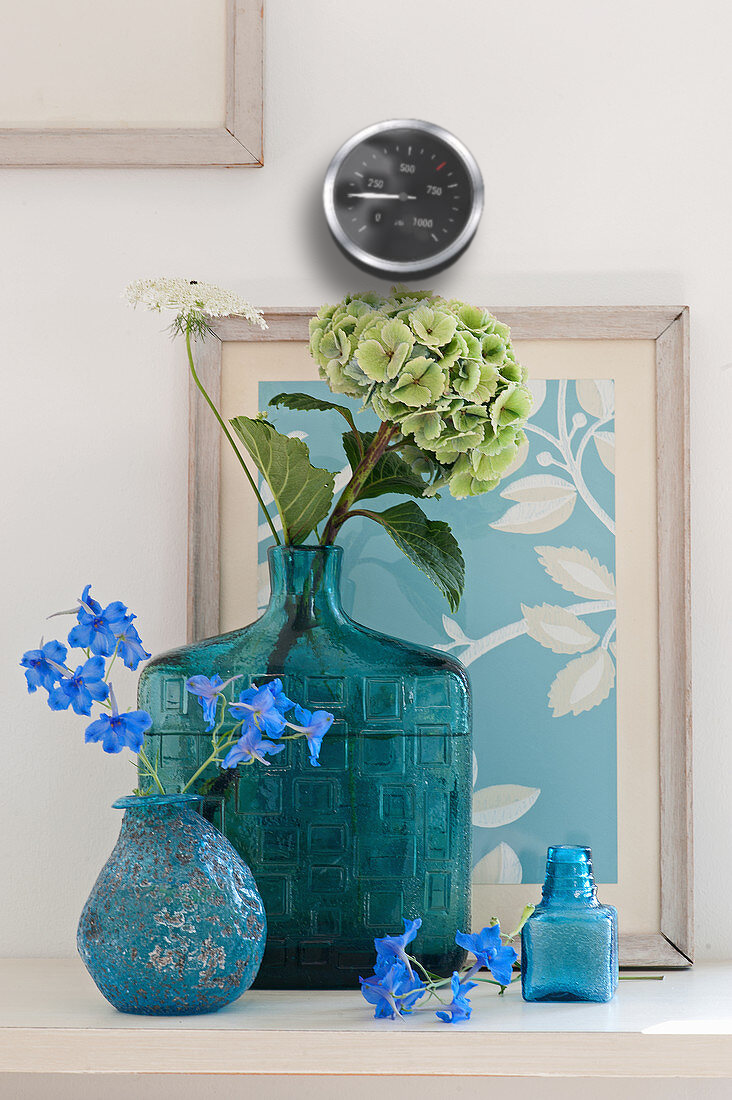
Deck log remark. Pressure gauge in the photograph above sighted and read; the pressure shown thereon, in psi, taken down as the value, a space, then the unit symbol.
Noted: 150 psi
